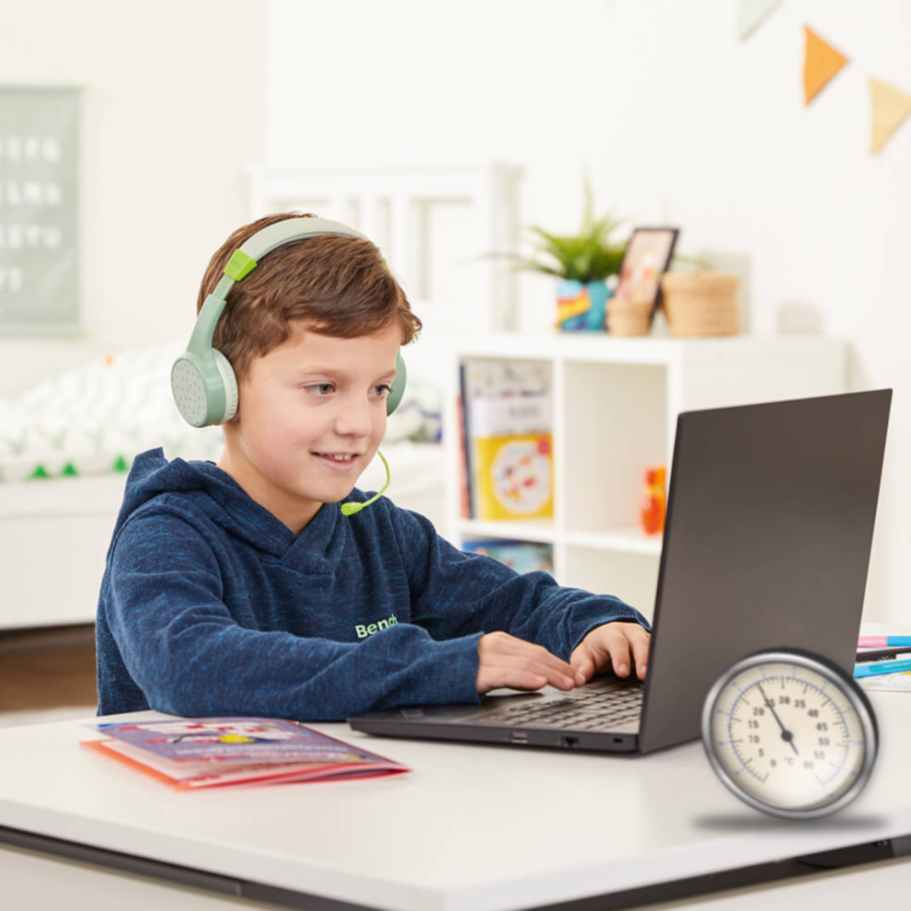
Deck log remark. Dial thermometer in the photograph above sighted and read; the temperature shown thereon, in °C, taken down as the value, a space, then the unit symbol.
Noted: 25 °C
